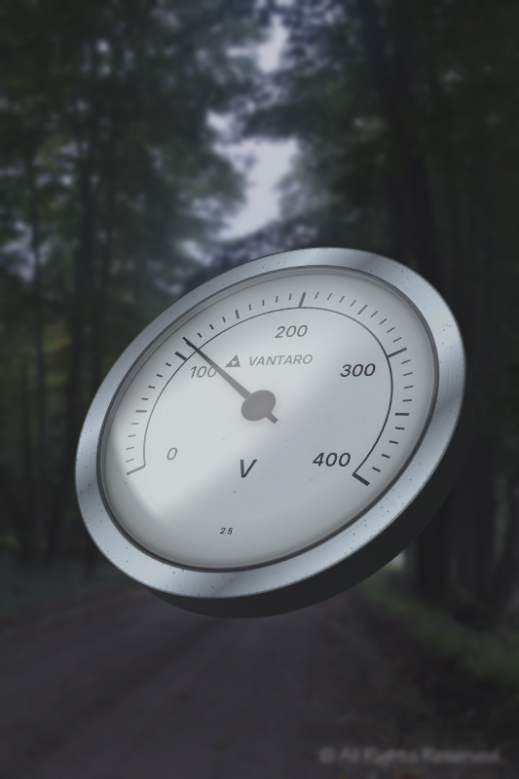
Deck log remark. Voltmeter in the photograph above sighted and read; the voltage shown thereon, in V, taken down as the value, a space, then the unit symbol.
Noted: 110 V
